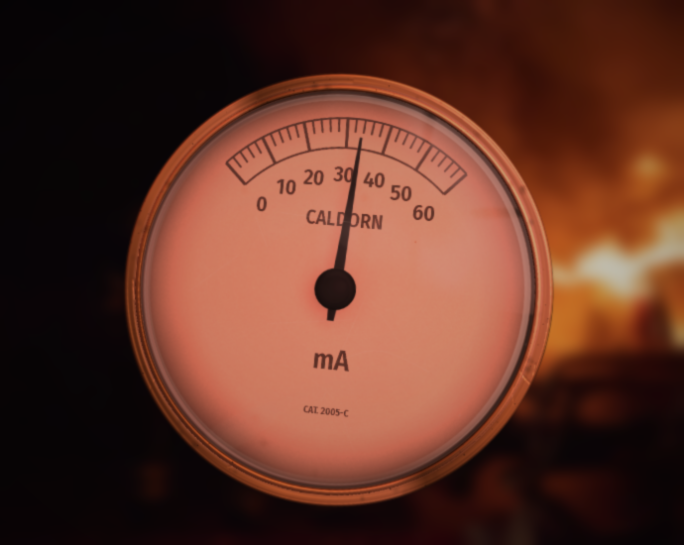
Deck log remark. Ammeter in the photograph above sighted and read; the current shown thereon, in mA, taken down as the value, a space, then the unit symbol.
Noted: 34 mA
